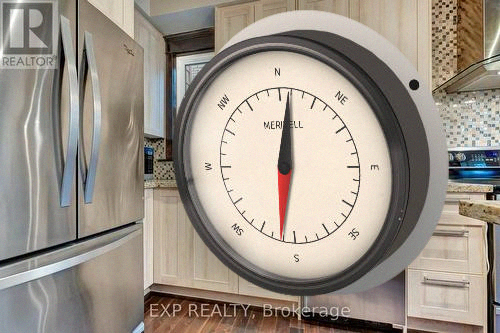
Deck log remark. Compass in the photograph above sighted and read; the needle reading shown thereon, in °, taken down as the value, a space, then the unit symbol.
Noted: 190 °
